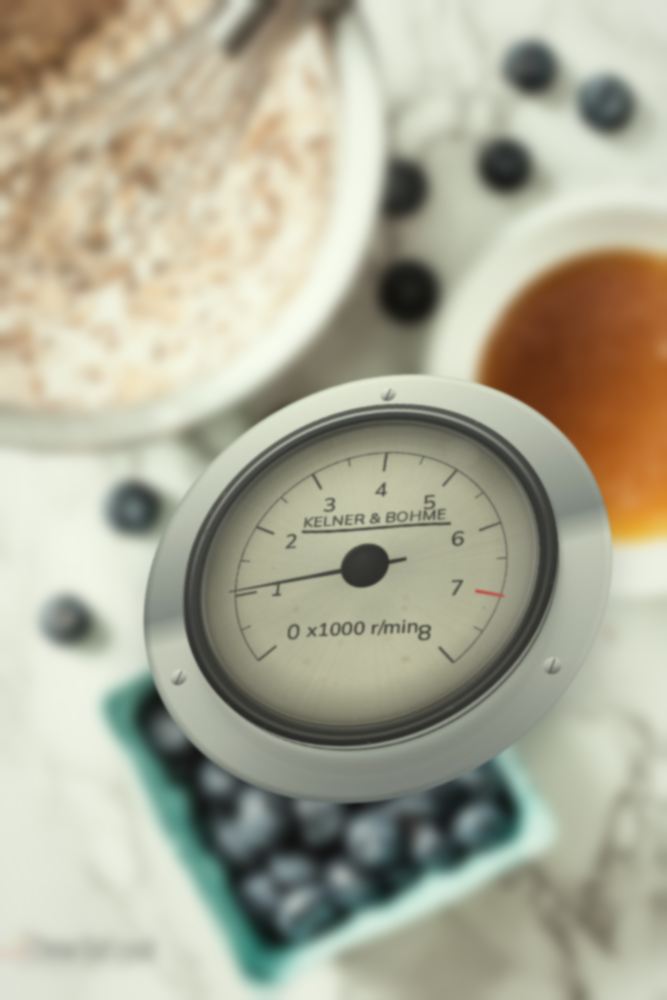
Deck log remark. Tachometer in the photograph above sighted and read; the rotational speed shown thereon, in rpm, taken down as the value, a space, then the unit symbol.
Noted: 1000 rpm
